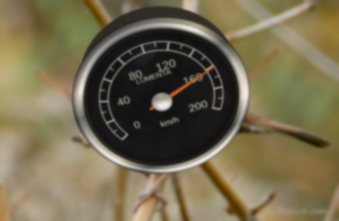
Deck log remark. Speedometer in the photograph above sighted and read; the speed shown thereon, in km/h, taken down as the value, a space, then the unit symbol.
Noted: 160 km/h
